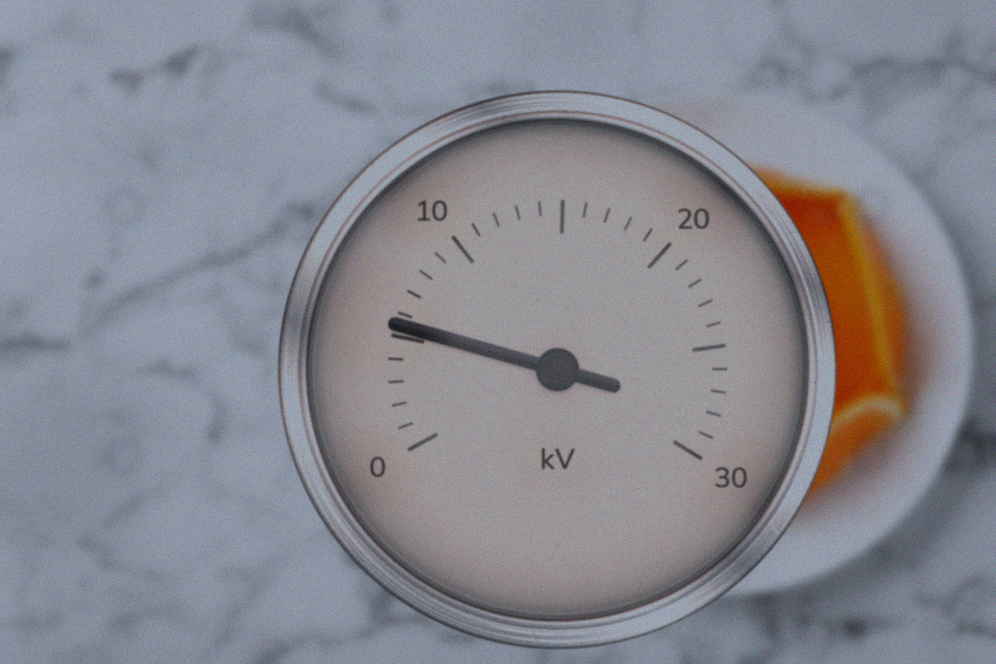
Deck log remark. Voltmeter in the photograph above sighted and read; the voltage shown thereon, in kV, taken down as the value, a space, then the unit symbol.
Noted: 5.5 kV
